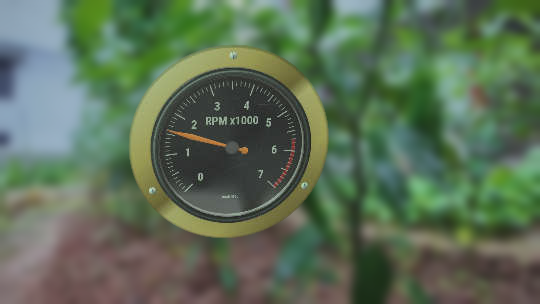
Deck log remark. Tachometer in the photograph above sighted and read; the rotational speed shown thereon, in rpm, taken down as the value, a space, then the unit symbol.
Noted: 1600 rpm
